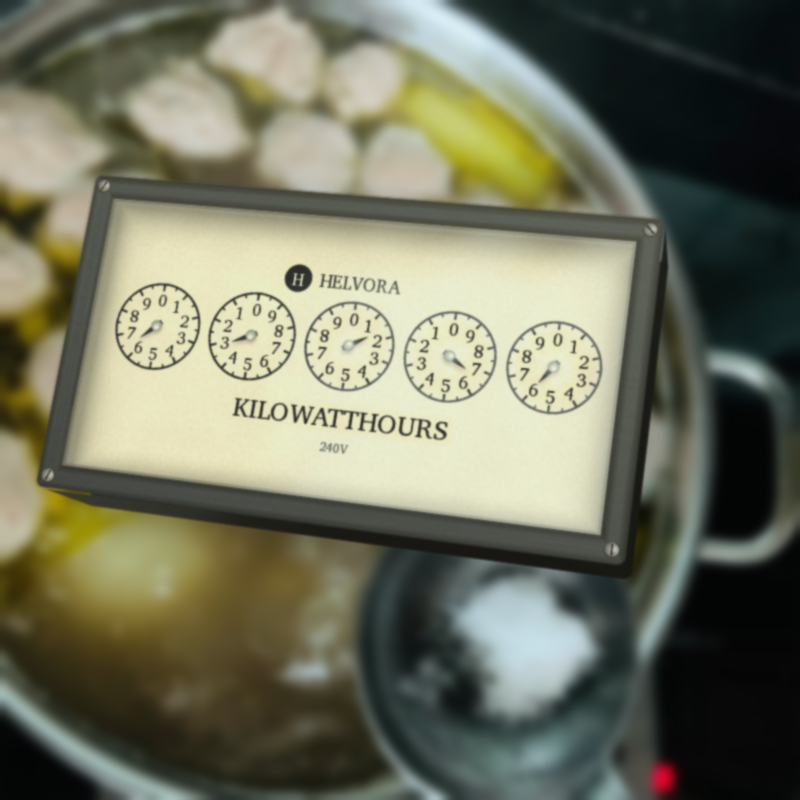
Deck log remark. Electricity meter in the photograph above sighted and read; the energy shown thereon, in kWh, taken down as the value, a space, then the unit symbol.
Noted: 63166 kWh
